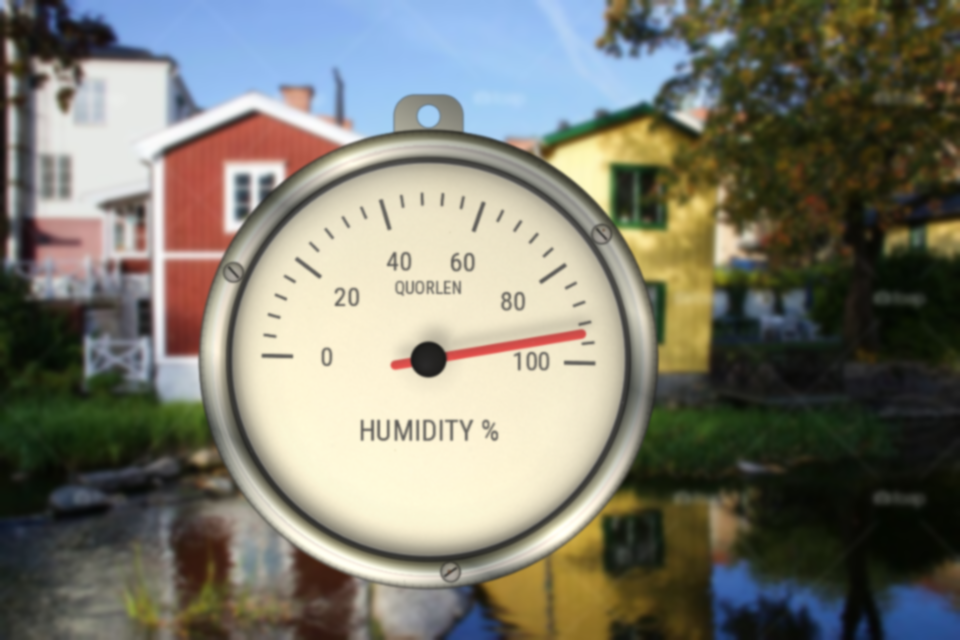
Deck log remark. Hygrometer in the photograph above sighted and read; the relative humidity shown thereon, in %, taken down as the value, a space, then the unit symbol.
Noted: 94 %
